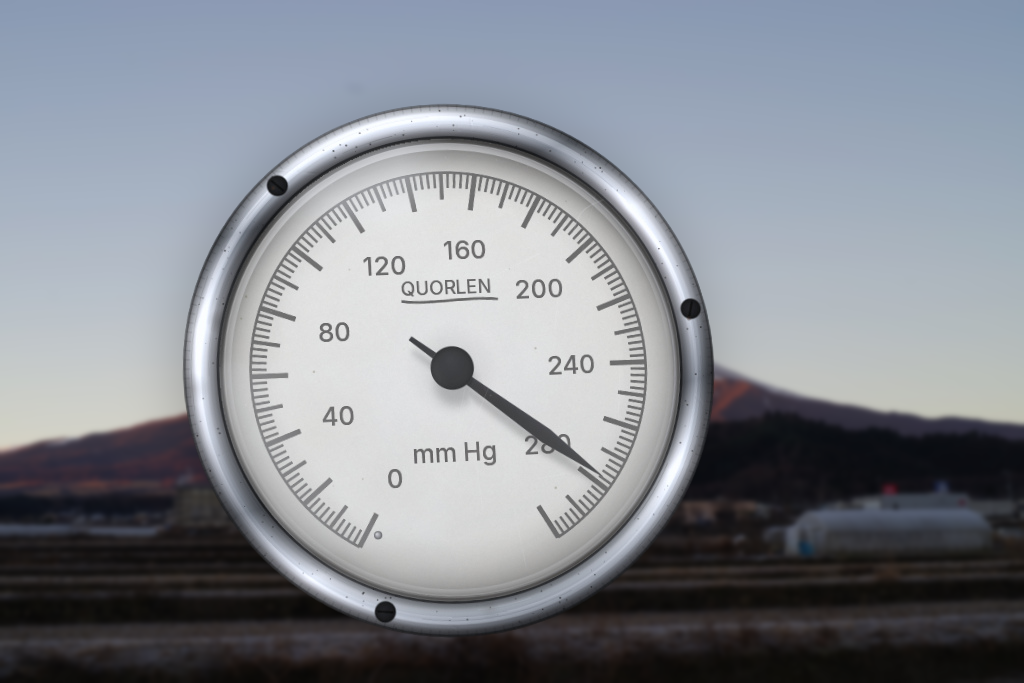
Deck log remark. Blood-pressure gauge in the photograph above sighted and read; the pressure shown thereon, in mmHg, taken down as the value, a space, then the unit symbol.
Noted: 278 mmHg
